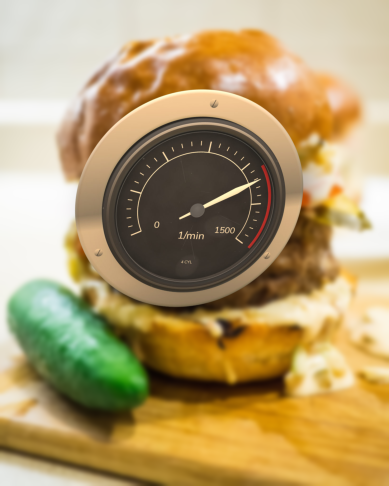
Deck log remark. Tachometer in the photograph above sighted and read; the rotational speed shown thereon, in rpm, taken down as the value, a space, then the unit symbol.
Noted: 1100 rpm
